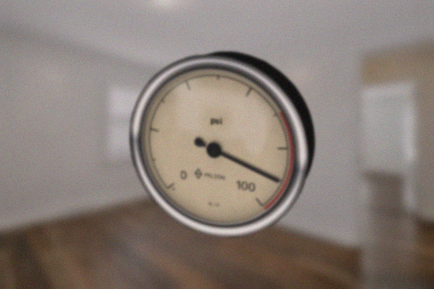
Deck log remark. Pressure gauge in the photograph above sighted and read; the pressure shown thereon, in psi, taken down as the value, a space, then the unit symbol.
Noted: 90 psi
